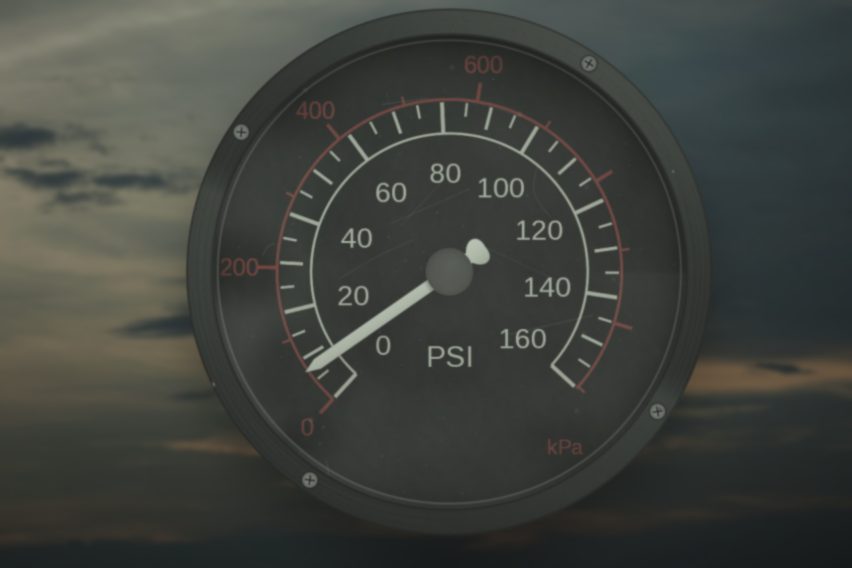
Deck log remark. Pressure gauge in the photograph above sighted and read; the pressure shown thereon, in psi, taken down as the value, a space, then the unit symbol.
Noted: 7.5 psi
